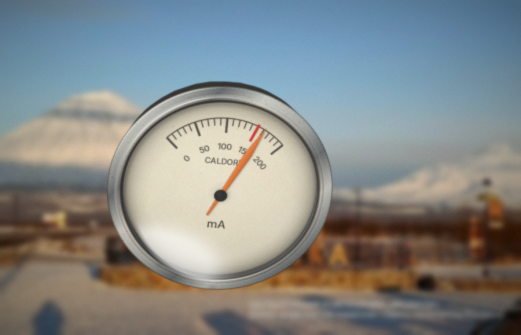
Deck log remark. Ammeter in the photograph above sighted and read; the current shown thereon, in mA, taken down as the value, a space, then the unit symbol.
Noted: 160 mA
